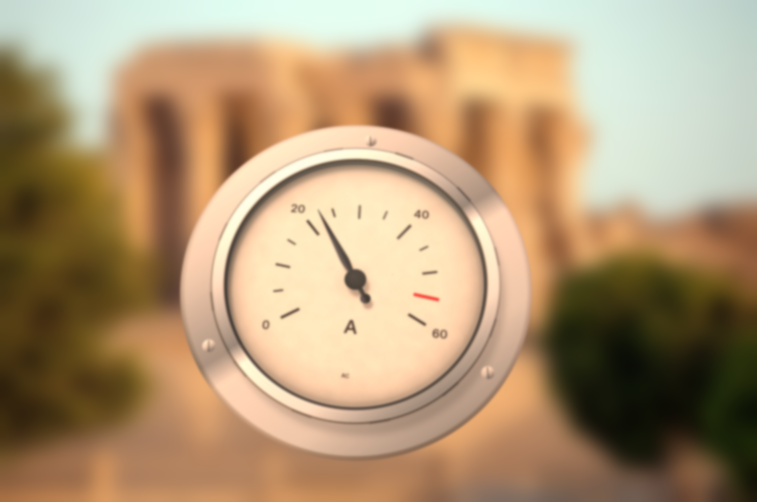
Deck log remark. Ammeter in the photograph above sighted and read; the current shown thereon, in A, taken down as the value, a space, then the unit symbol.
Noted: 22.5 A
